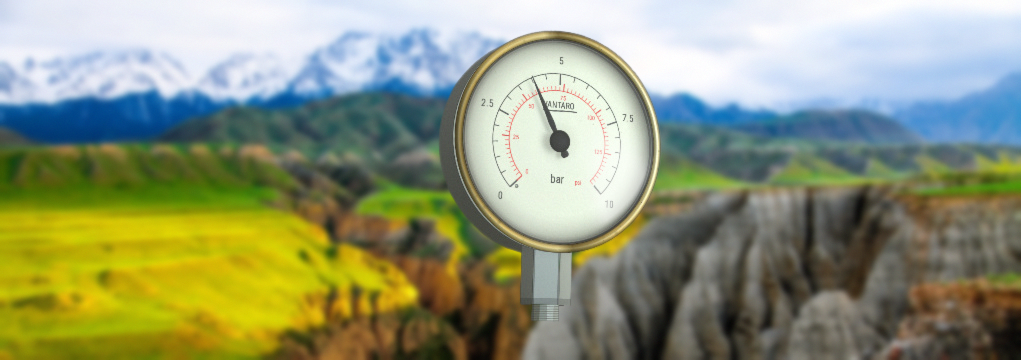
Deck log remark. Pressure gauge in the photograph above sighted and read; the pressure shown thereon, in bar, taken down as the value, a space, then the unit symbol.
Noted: 4 bar
